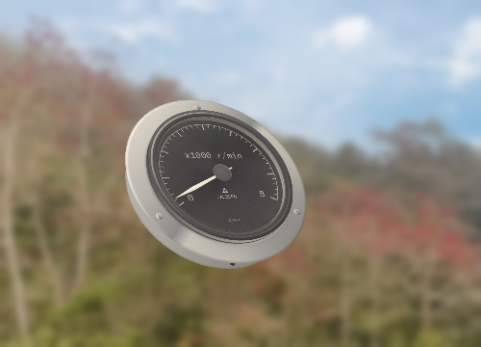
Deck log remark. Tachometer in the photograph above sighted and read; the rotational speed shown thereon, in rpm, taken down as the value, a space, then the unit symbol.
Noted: 200 rpm
